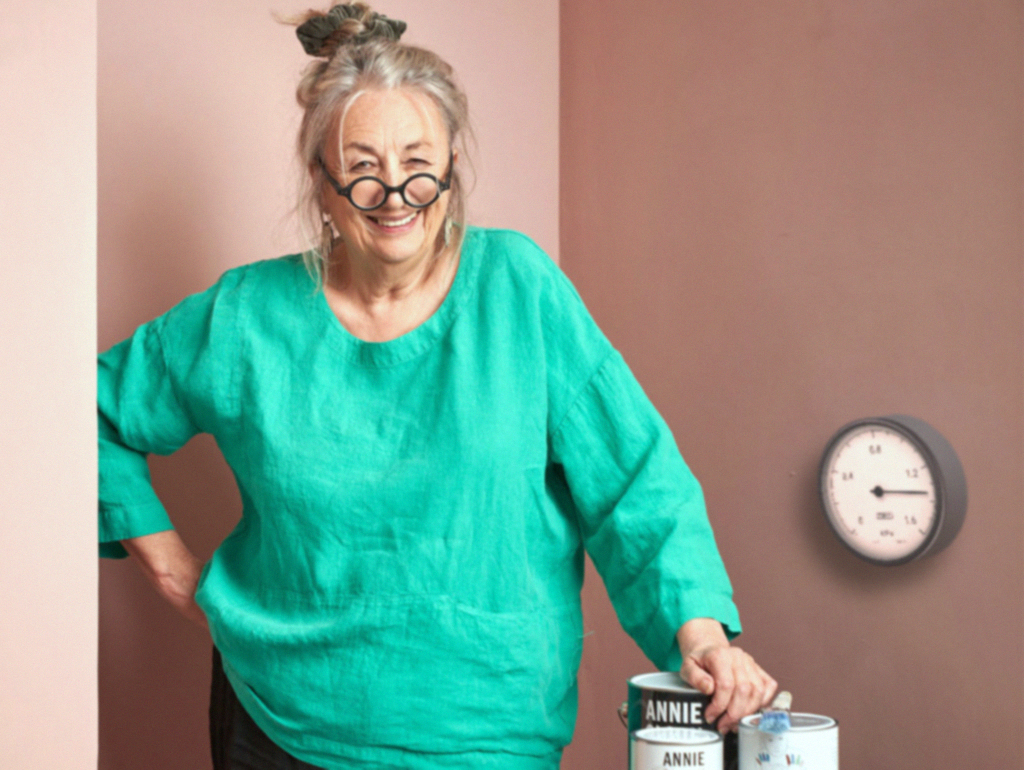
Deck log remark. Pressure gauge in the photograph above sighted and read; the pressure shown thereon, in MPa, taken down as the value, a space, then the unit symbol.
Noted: 1.35 MPa
